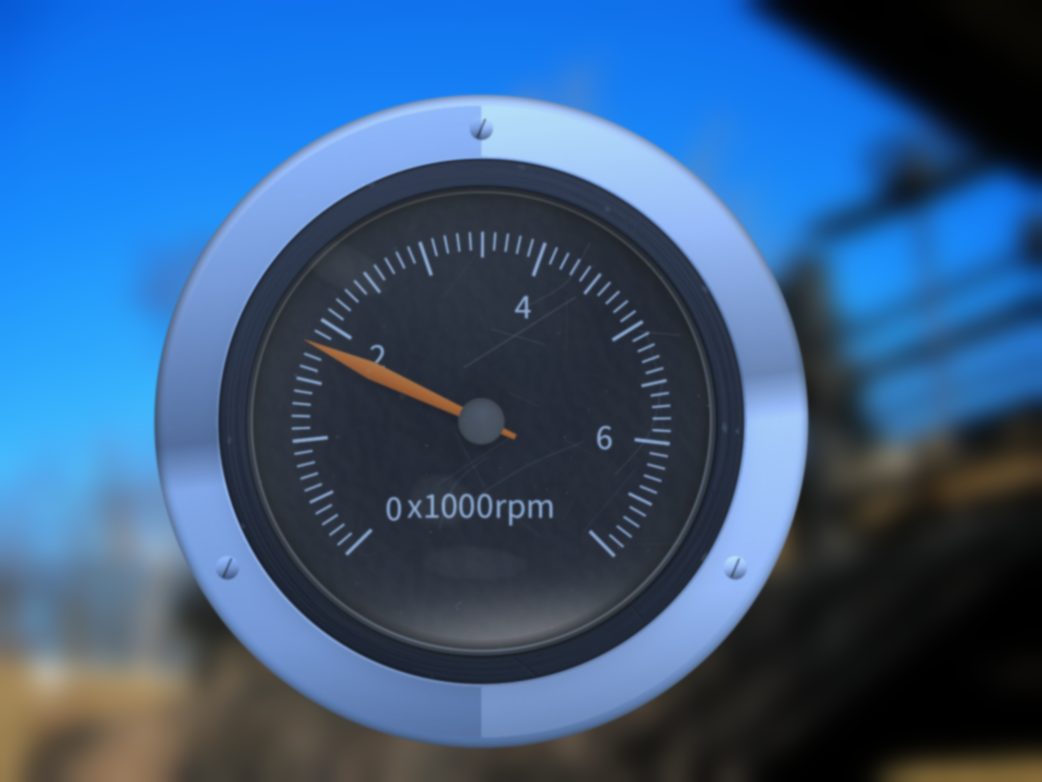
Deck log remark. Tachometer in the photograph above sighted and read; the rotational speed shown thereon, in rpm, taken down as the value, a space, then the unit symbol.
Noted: 1800 rpm
